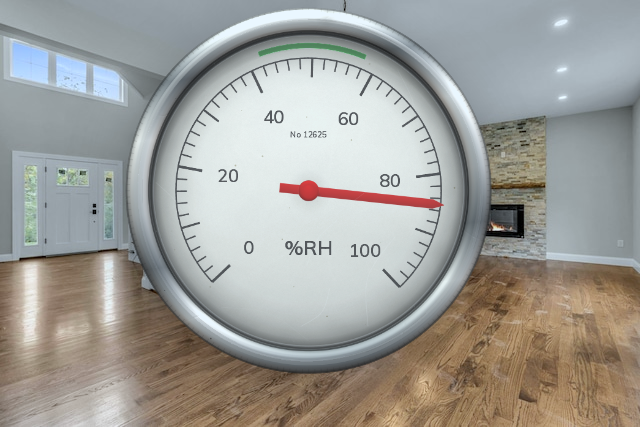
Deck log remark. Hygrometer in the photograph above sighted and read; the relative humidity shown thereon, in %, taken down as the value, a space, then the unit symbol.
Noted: 85 %
